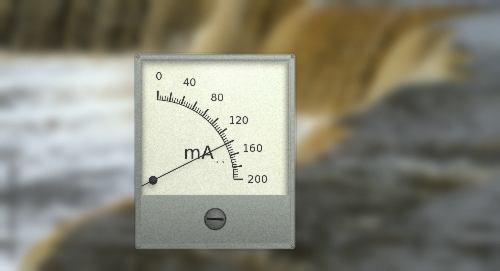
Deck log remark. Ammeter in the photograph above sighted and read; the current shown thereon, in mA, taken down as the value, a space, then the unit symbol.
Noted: 140 mA
